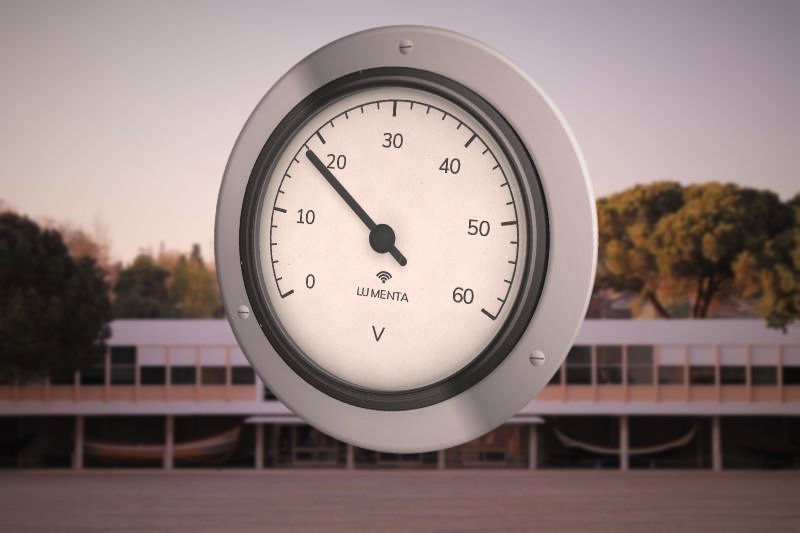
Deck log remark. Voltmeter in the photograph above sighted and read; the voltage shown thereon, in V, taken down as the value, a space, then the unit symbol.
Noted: 18 V
